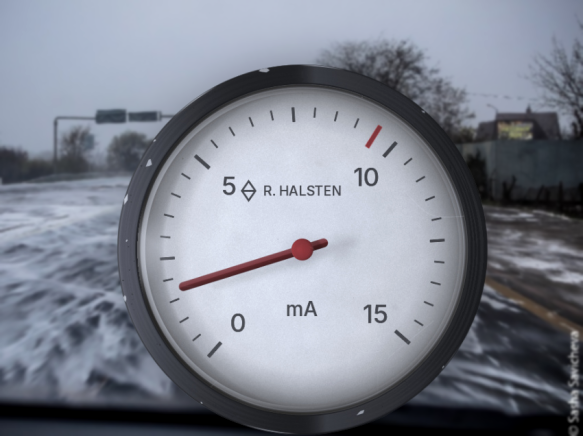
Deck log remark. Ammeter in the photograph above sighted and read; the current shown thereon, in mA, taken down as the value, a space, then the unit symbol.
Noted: 1.75 mA
